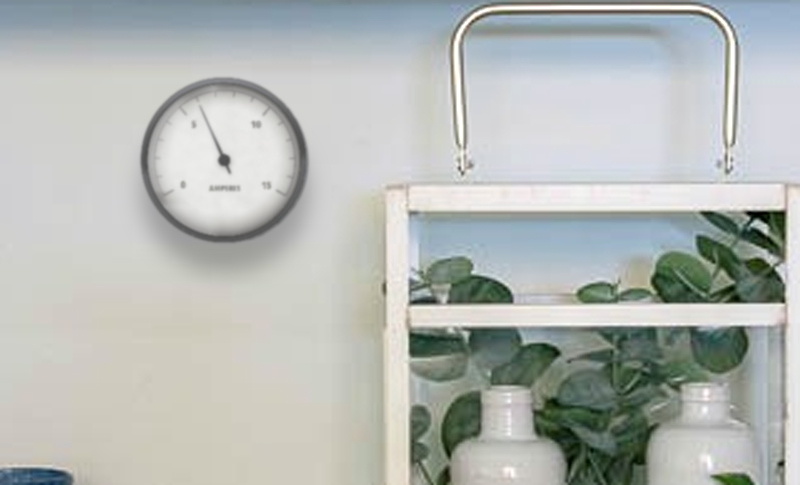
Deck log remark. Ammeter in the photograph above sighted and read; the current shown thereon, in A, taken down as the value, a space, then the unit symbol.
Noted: 6 A
